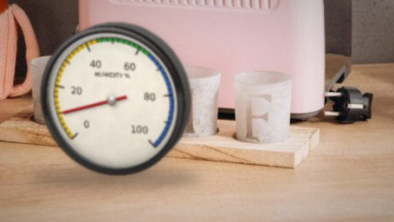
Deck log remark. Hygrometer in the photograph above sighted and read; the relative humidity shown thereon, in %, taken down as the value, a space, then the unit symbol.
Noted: 10 %
